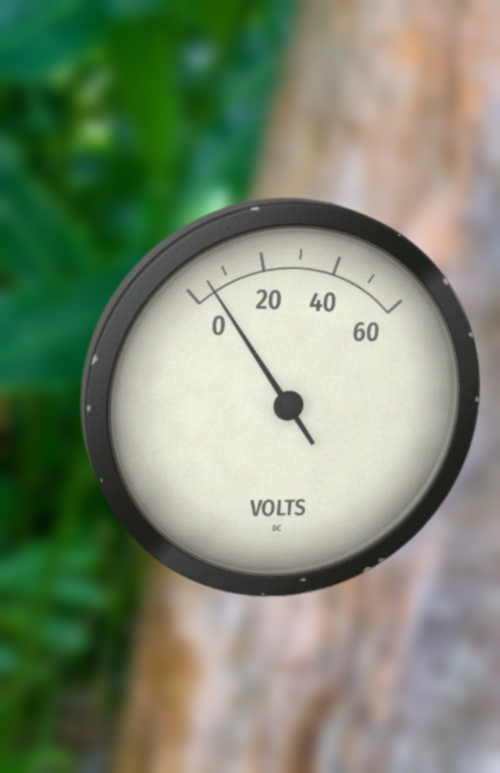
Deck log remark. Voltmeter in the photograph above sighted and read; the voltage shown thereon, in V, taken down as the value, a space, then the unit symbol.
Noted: 5 V
